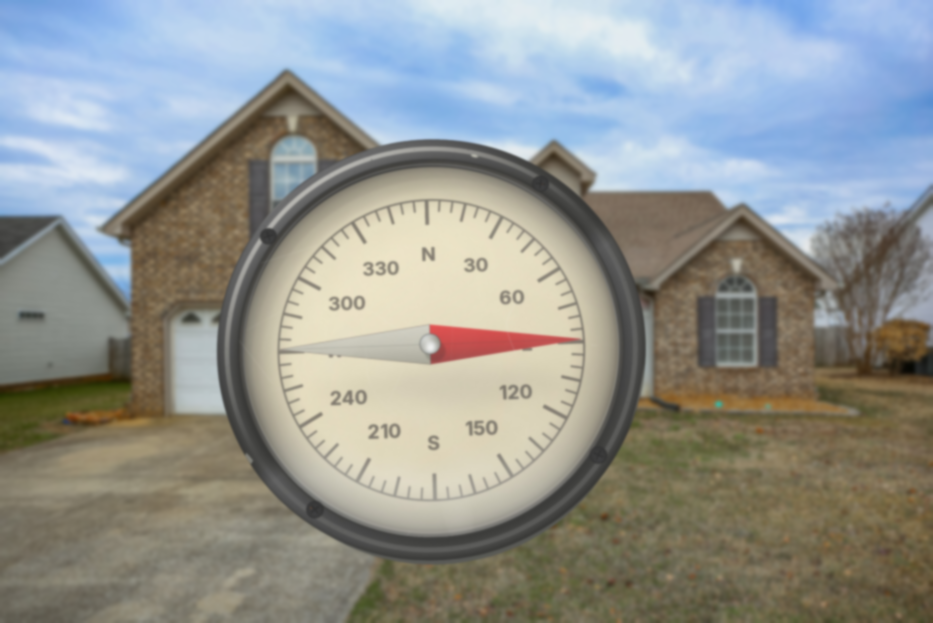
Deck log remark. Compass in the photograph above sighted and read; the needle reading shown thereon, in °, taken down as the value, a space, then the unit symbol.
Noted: 90 °
